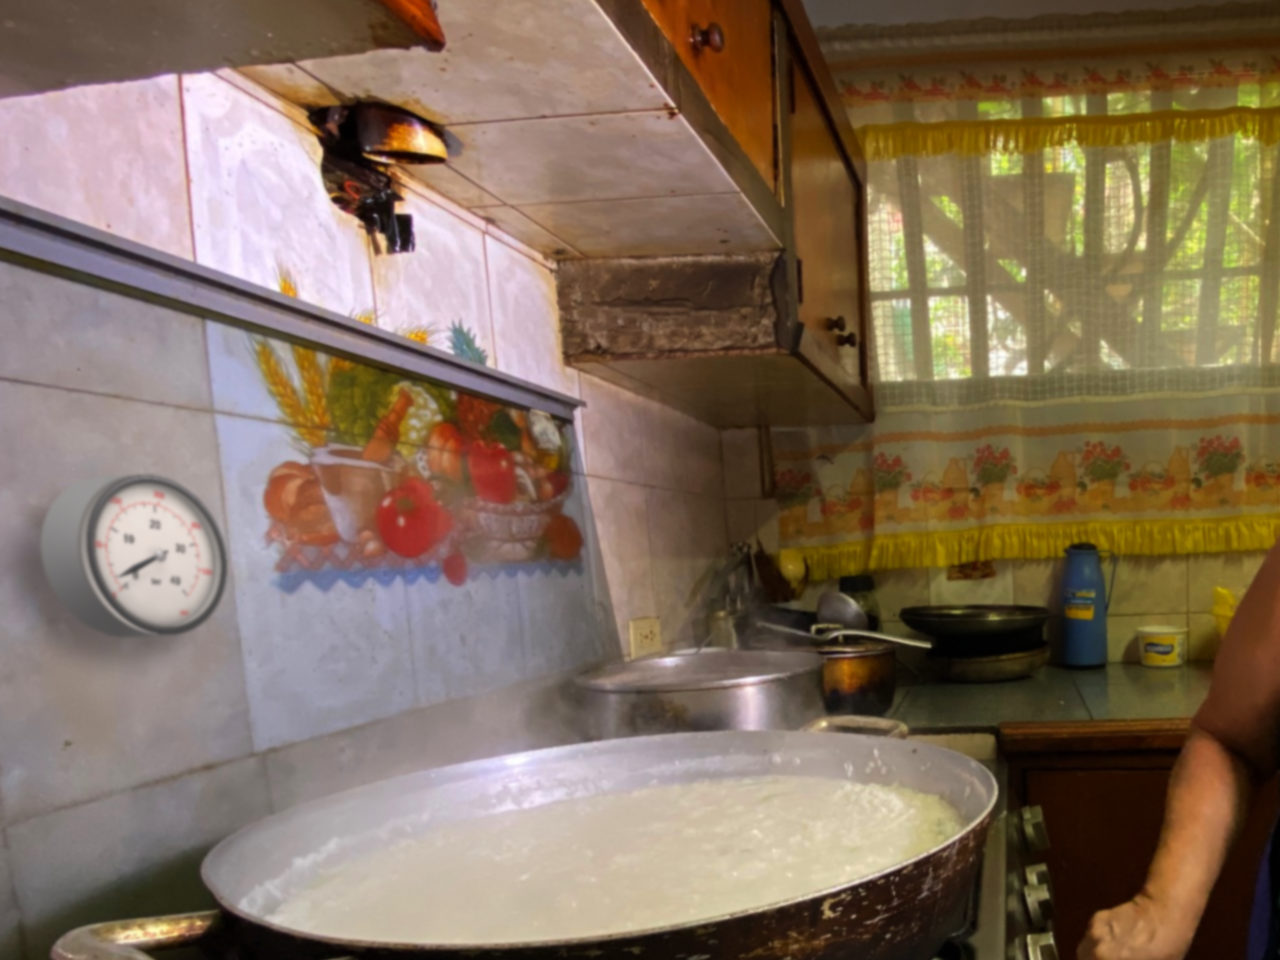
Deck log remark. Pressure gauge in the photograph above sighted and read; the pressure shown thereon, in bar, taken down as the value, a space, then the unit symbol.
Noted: 2 bar
